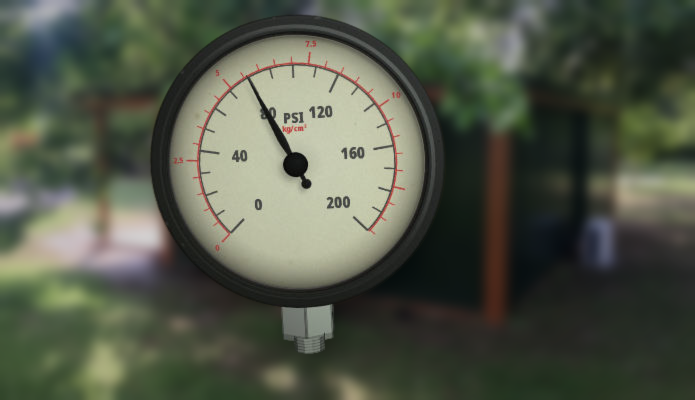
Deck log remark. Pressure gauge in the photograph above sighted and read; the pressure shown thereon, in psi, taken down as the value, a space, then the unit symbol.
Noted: 80 psi
